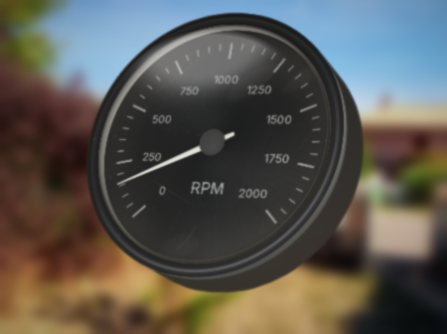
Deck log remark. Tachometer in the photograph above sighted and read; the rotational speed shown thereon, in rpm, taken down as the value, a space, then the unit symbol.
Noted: 150 rpm
